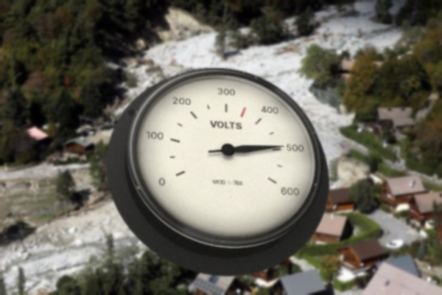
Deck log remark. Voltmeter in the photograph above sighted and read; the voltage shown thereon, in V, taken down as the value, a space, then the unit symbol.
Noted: 500 V
